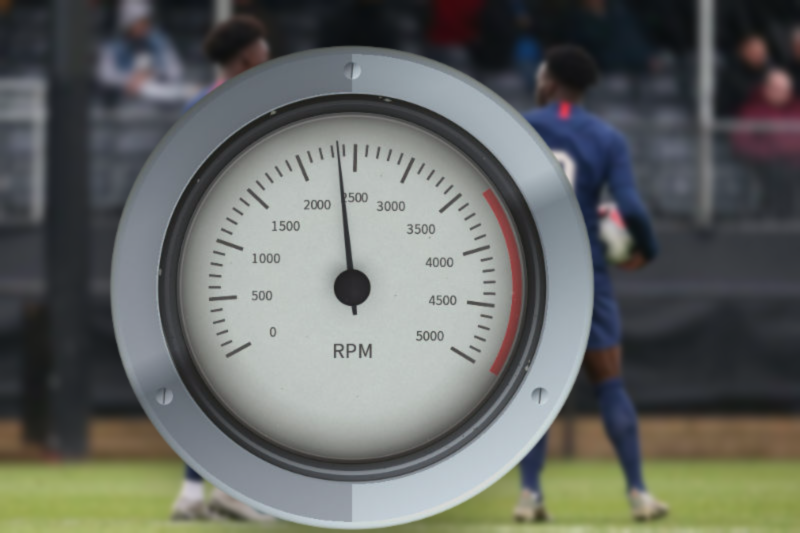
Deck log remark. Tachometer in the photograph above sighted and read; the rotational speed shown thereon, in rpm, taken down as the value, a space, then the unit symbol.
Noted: 2350 rpm
